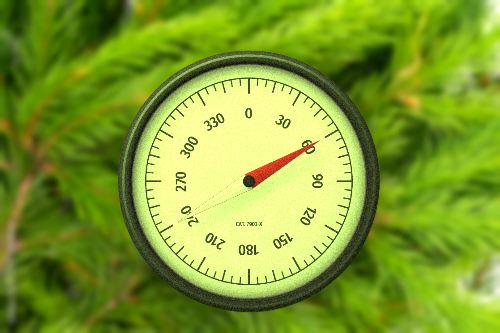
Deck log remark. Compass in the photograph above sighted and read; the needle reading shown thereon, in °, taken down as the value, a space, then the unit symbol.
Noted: 60 °
